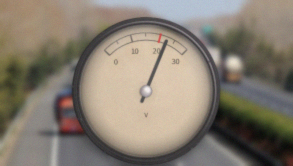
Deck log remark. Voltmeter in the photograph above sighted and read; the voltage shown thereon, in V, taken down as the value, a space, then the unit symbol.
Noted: 22.5 V
